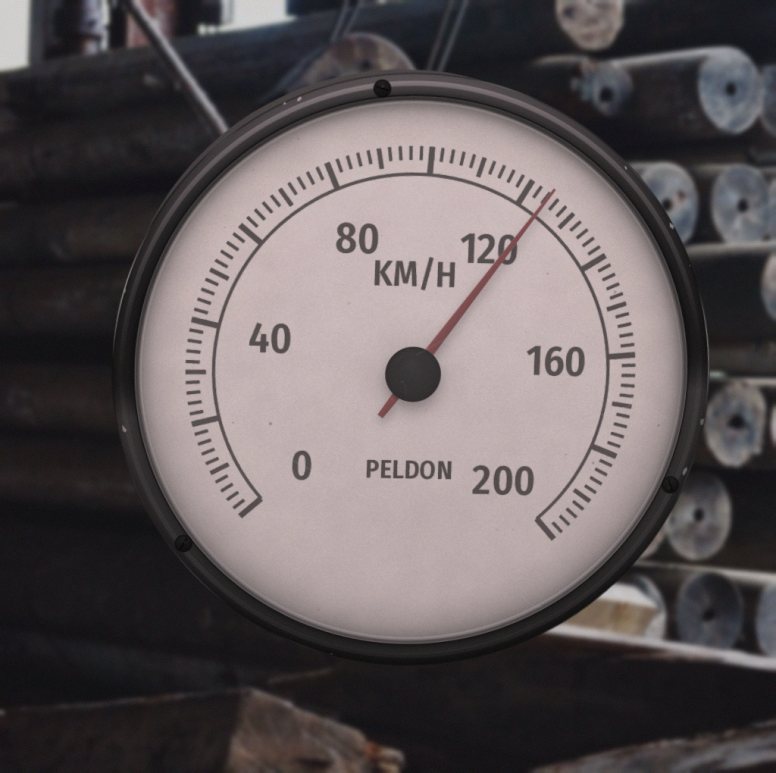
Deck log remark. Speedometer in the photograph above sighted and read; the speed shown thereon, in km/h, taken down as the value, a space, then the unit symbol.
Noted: 124 km/h
